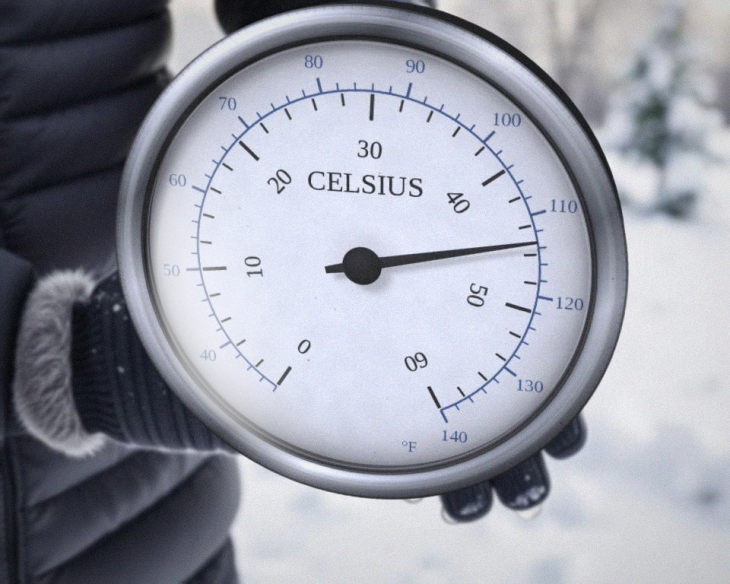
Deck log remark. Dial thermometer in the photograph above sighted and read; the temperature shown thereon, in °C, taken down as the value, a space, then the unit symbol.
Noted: 45 °C
